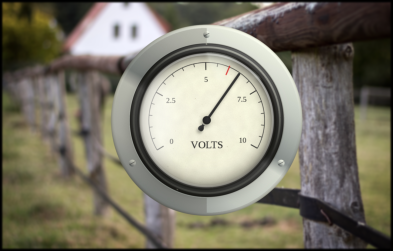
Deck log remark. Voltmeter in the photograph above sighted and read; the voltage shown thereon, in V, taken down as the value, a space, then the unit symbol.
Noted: 6.5 V
